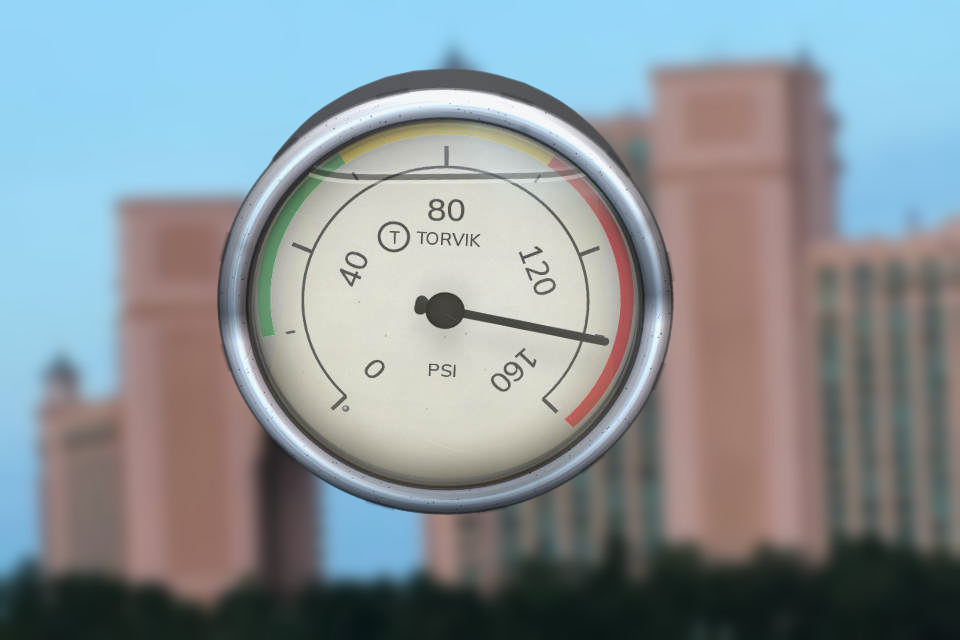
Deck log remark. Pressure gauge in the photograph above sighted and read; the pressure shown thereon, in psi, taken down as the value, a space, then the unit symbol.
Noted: 140 psi
